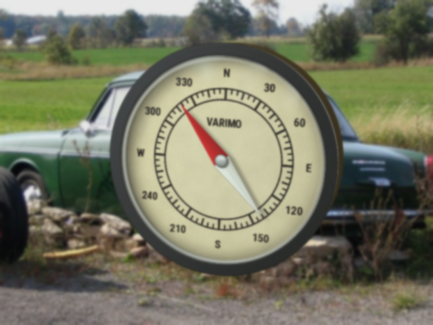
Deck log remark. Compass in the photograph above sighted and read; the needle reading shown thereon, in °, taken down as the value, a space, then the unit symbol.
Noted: 320 °
